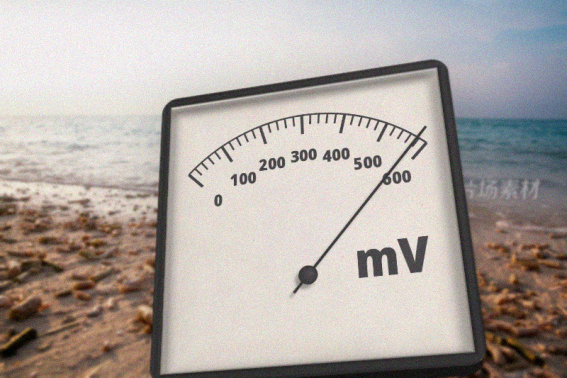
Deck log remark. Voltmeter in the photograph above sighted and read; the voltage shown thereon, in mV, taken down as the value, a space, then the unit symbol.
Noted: 580 mV
